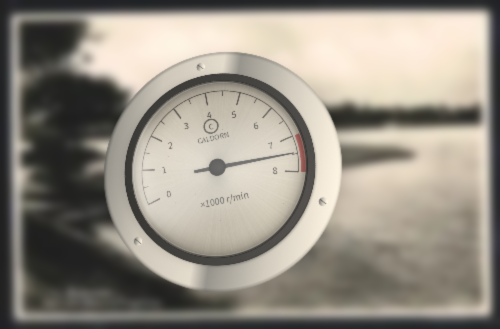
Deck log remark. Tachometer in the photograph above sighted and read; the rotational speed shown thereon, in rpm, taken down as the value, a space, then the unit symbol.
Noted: 7500 rpm
